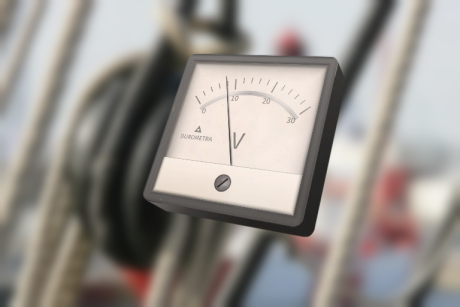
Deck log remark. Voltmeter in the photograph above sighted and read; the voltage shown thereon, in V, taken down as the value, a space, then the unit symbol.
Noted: 8 V
